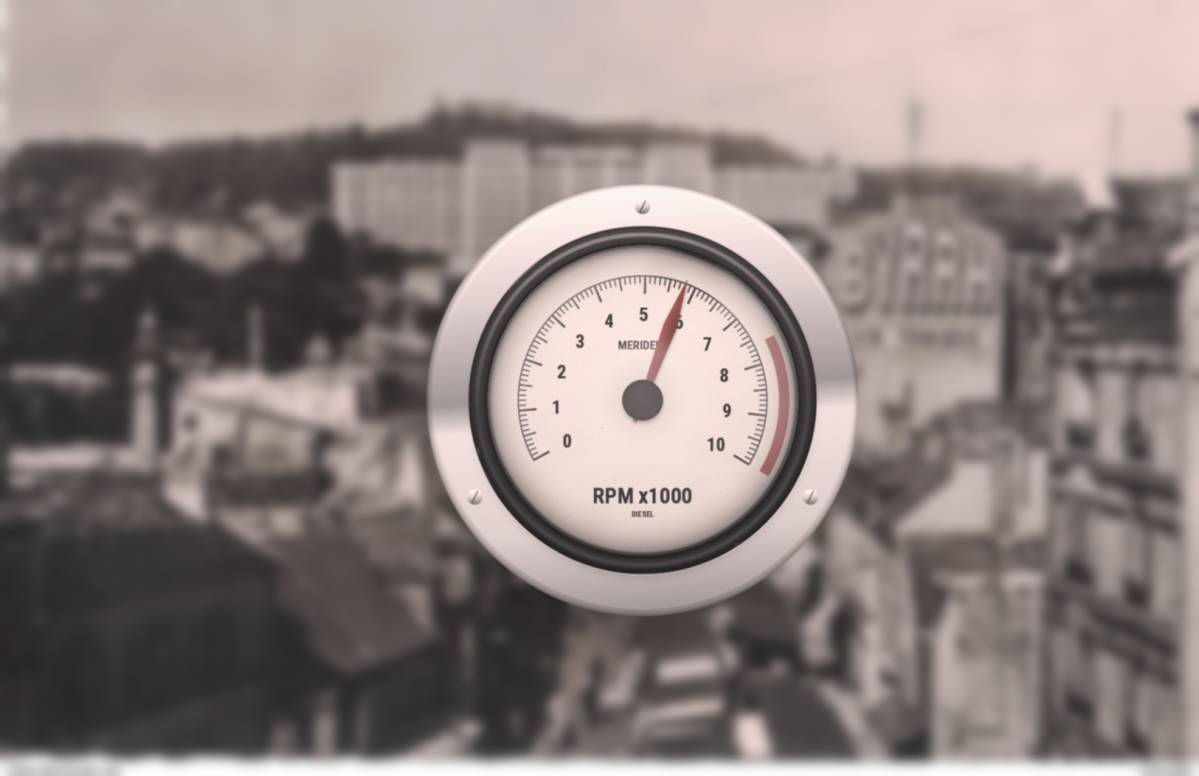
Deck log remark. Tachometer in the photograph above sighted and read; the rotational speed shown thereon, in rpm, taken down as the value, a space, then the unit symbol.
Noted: 5800 rpm
